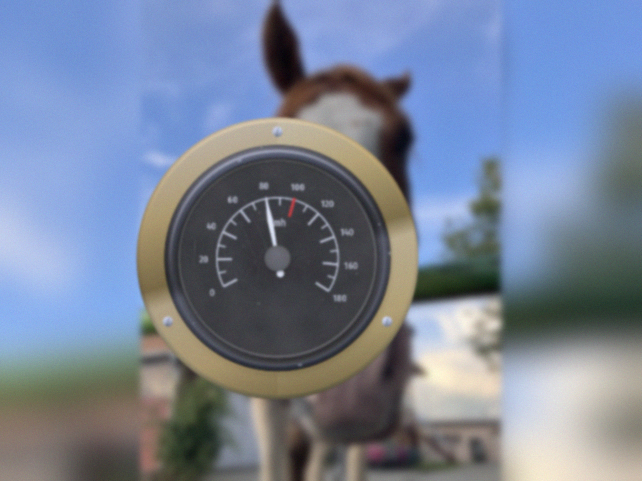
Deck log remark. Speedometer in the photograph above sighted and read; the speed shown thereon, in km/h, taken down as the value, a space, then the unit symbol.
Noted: 80 km/h
